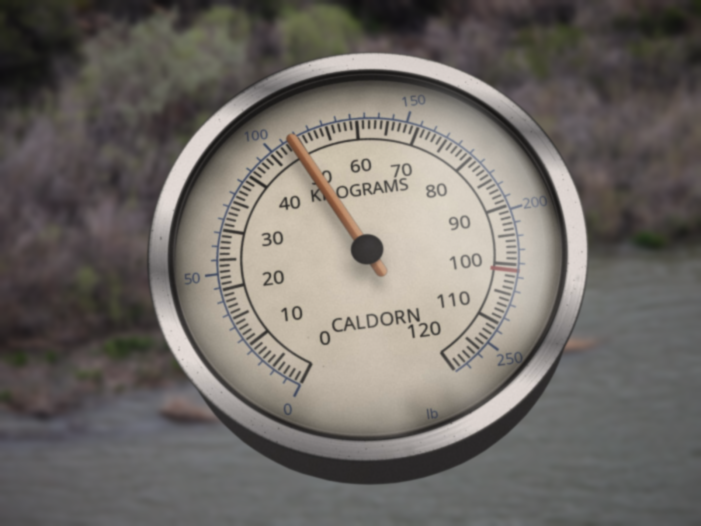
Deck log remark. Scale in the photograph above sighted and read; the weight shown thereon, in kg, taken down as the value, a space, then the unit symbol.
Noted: 49 kg
